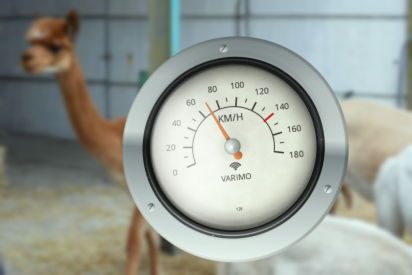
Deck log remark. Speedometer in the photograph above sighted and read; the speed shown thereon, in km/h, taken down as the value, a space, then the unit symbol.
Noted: 70 km/h
